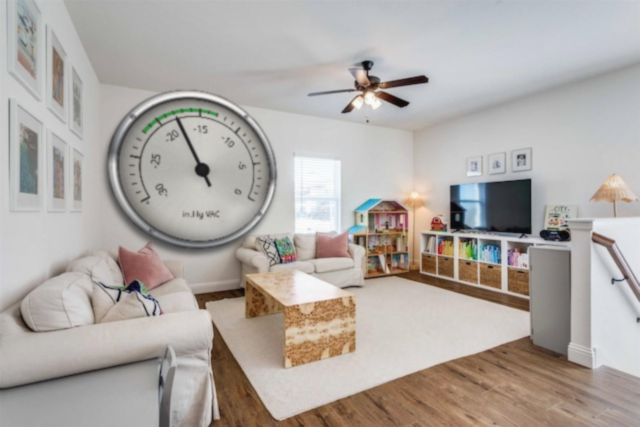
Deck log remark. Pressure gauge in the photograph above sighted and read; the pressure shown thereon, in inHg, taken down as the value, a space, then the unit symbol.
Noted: -18 inHg
